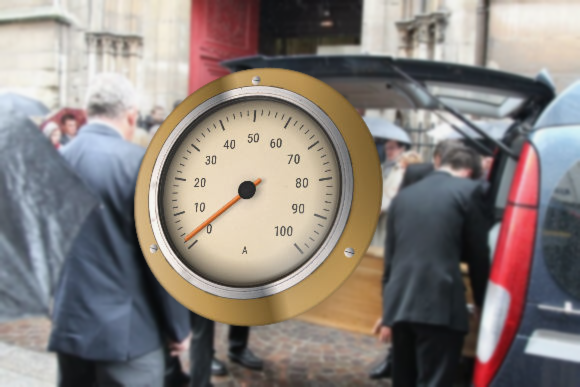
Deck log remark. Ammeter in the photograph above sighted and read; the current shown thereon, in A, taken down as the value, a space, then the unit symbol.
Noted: 2 A
